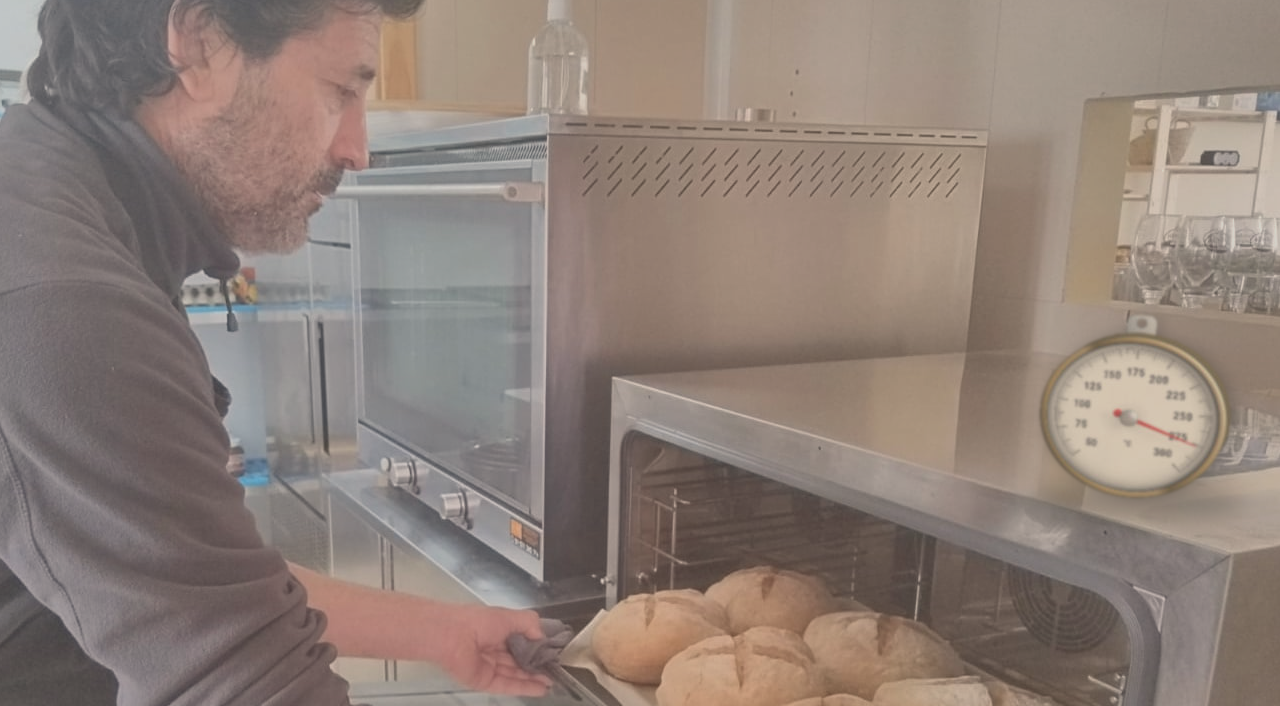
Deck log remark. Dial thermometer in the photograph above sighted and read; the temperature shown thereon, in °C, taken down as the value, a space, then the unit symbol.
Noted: 275 °C
